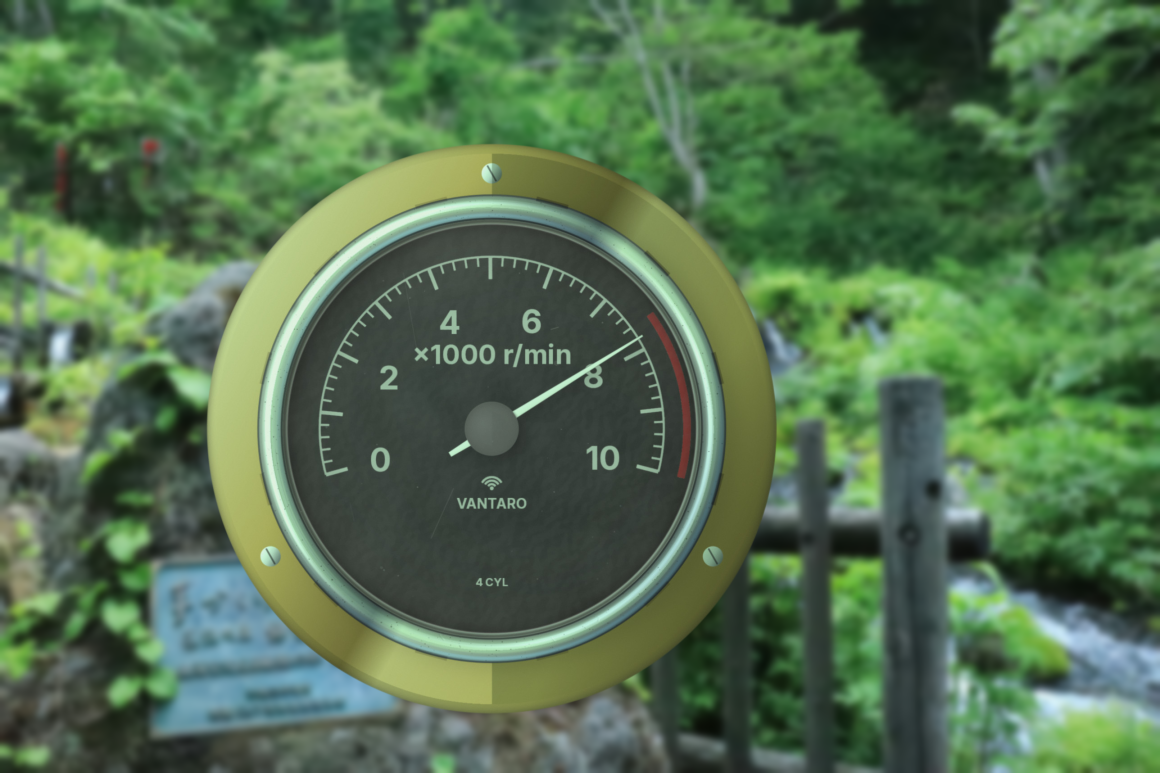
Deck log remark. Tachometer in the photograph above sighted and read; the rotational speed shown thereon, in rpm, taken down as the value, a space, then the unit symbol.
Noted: 7800 rpm
